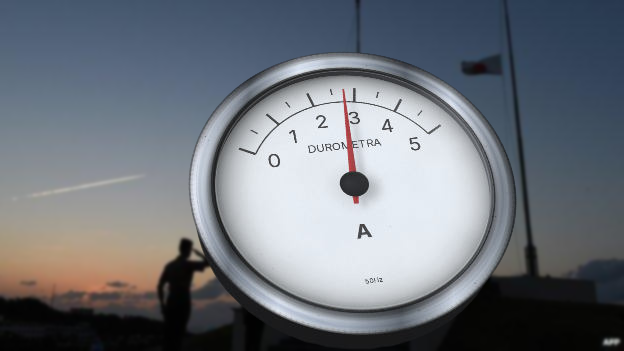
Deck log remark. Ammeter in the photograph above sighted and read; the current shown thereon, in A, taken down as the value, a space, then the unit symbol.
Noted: 2.75 A
